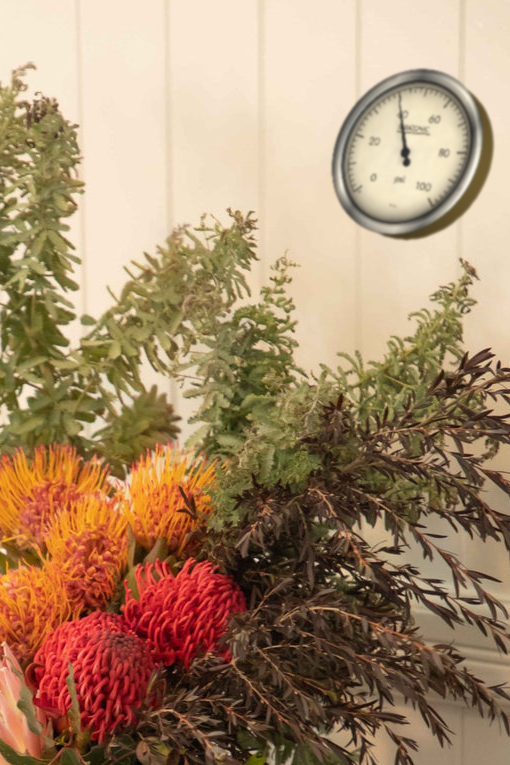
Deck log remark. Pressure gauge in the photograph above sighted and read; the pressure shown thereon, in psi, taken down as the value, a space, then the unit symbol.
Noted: 40 psi
